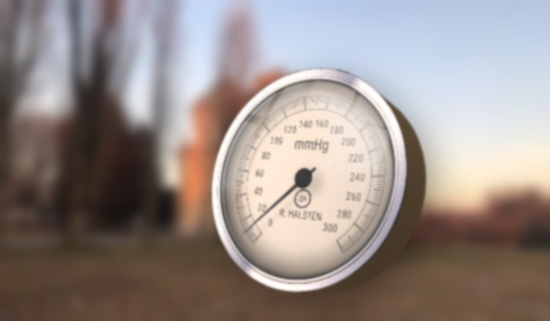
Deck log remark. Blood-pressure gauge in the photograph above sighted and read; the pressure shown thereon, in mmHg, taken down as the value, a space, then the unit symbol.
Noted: 10 mmHg
